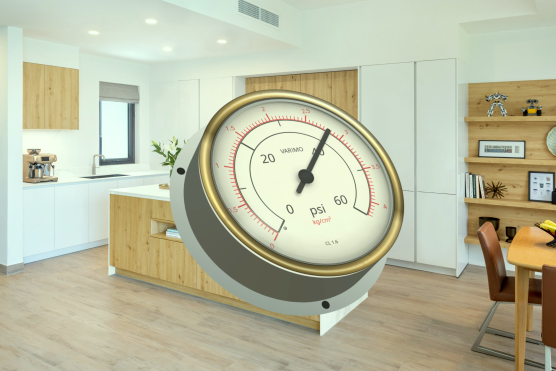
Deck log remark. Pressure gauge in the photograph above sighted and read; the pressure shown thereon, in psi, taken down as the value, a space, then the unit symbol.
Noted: 40 psi
